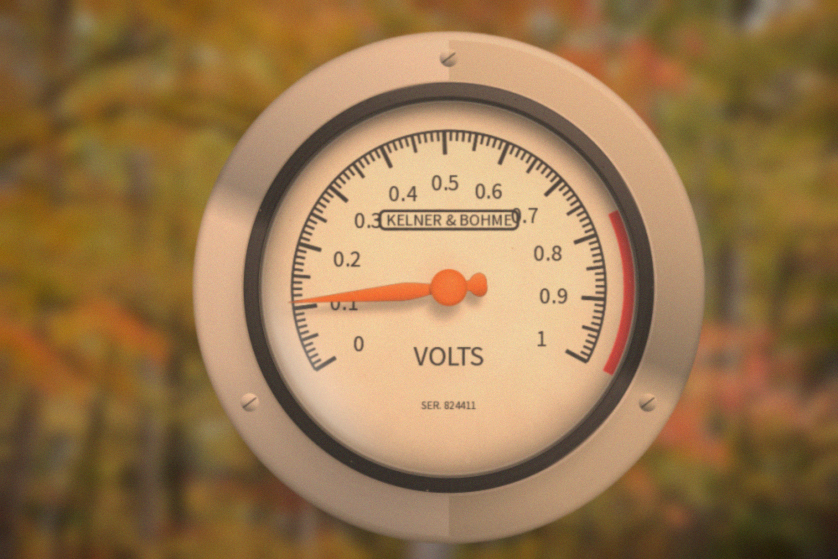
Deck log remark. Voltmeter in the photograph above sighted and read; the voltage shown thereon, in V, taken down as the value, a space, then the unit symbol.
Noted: 0.11 V
